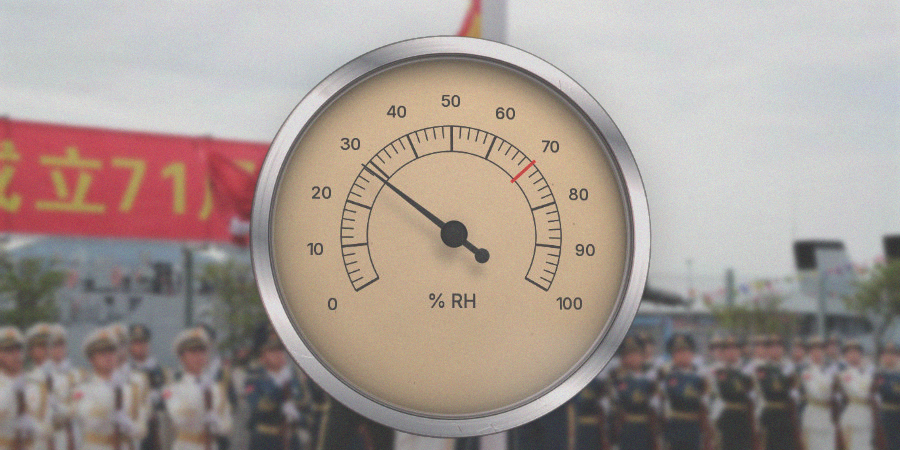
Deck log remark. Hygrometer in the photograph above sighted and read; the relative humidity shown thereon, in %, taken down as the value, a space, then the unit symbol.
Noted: 28 %
